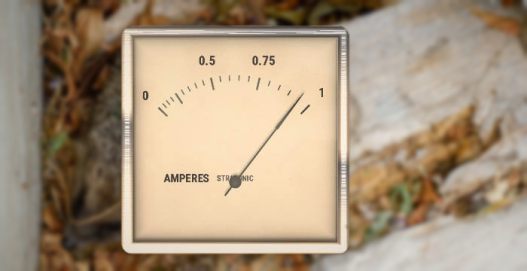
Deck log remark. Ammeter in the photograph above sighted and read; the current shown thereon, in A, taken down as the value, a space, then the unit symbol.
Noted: 0.95 A
